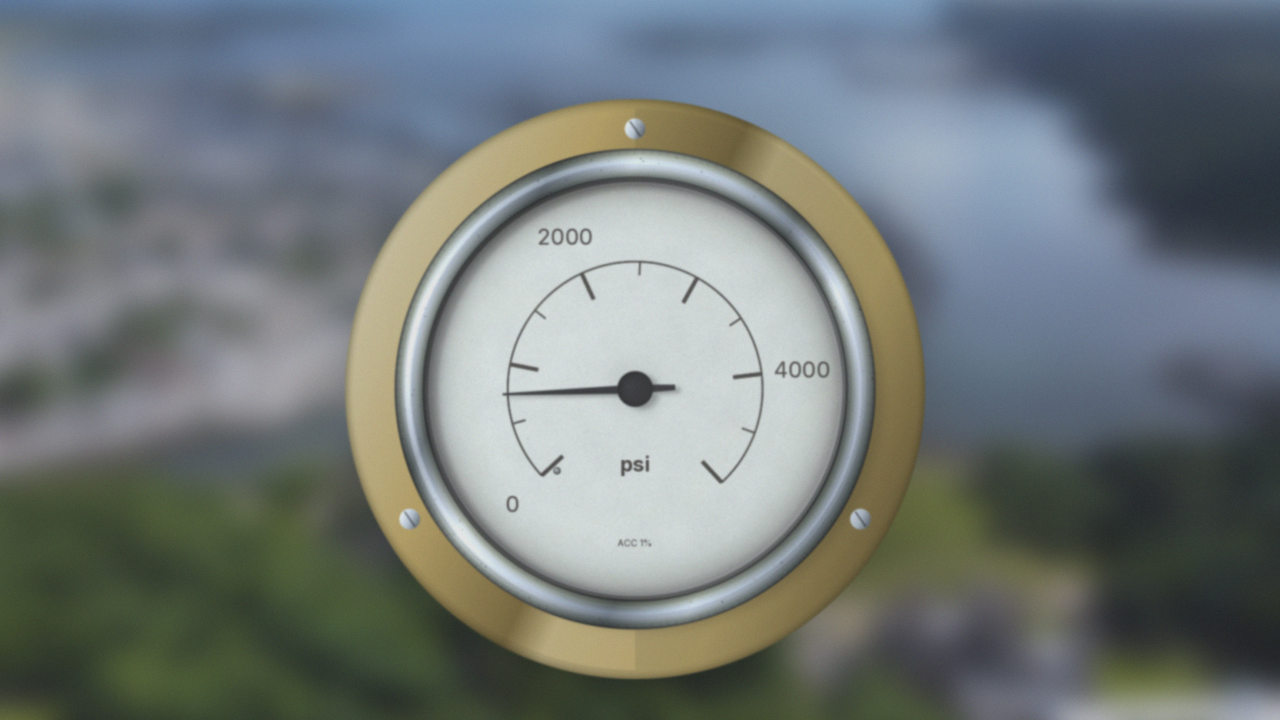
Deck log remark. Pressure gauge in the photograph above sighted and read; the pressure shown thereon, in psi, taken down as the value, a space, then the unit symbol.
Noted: 750 psi
